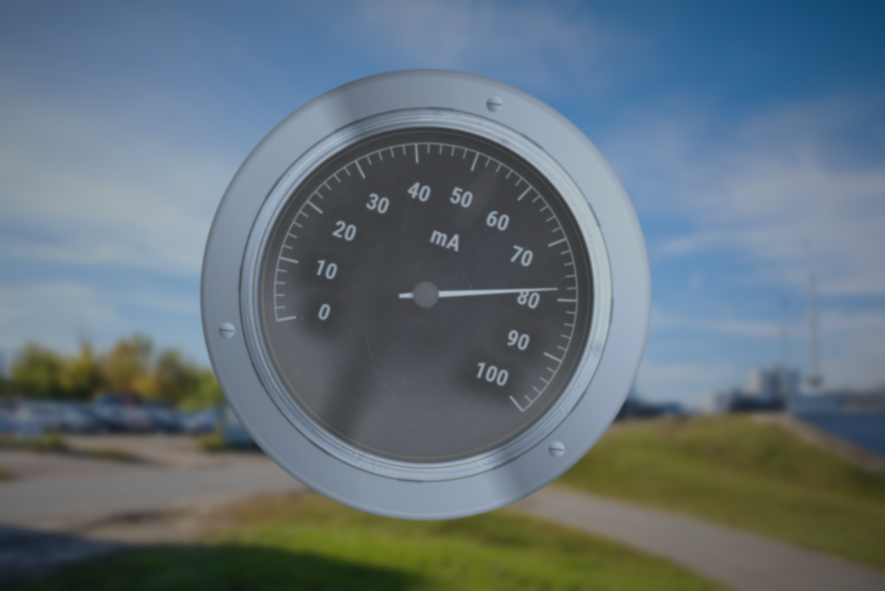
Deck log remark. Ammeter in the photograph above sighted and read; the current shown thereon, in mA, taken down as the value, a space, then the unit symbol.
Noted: 78 mA
